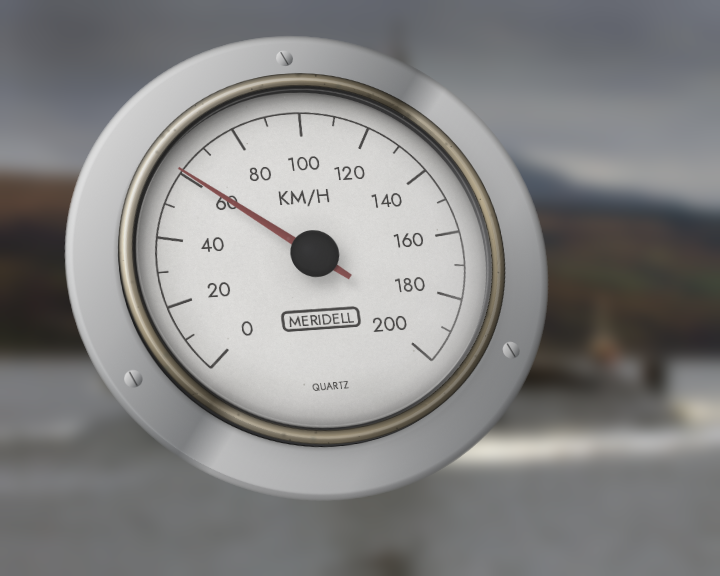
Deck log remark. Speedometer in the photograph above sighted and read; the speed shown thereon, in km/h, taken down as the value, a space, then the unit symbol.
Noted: 60 km/h
